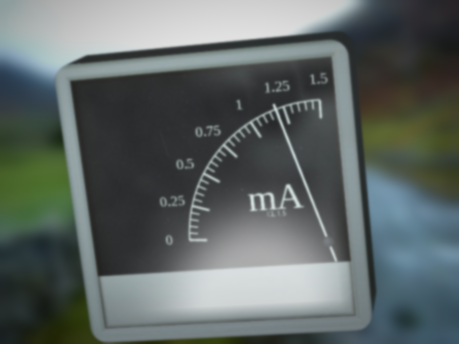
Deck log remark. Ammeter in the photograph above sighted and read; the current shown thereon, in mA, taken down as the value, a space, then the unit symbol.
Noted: 1.2 mA
